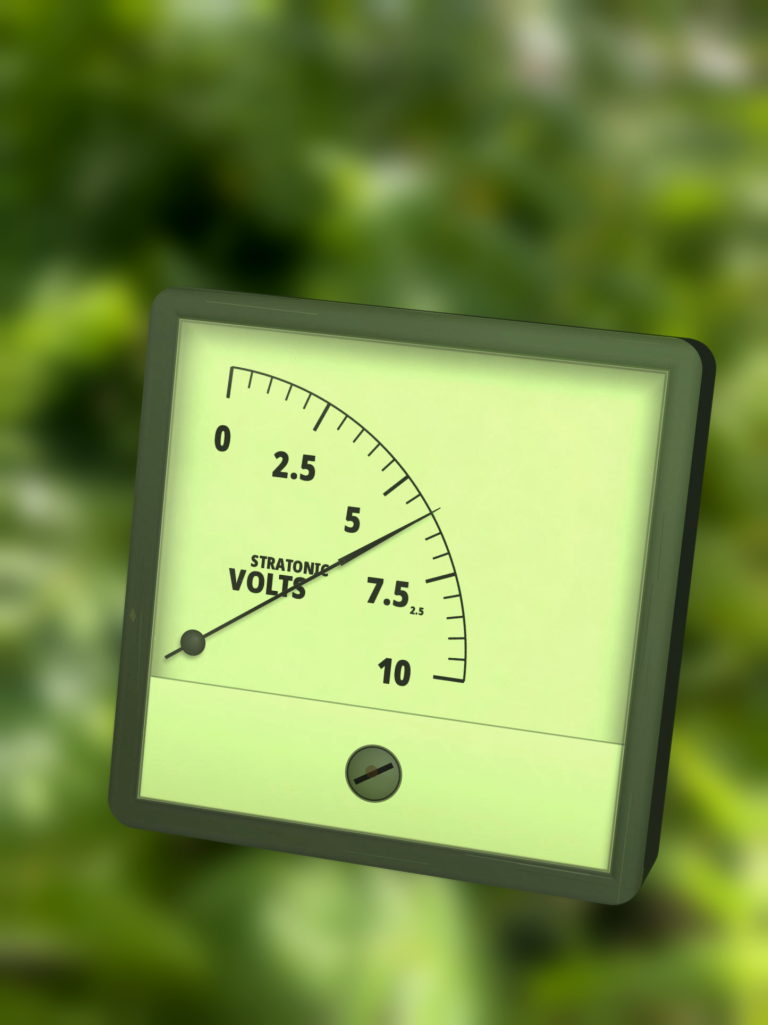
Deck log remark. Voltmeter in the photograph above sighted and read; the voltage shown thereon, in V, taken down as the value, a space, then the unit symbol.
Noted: 6 V
